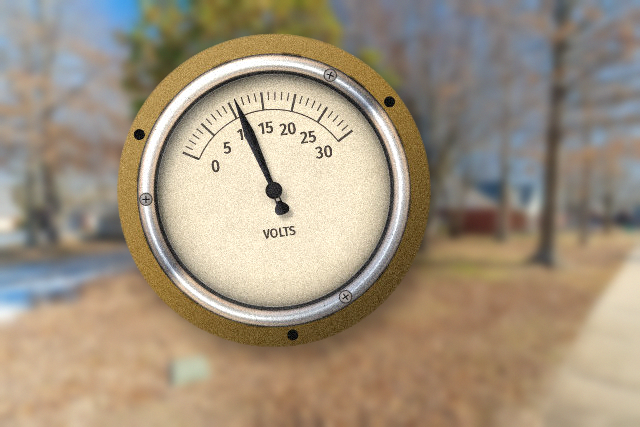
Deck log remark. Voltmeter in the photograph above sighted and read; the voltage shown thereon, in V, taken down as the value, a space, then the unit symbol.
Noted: 11 V
